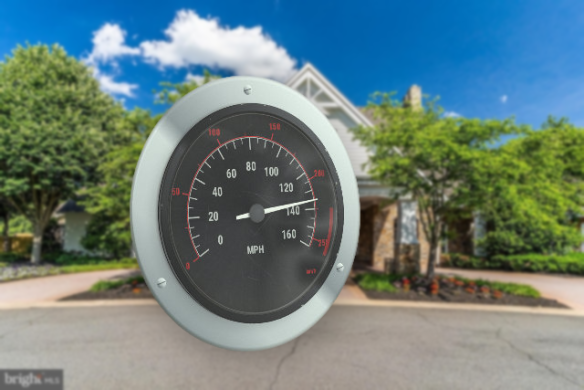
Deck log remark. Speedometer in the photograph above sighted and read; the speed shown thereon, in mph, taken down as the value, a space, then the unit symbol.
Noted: 135 mph
